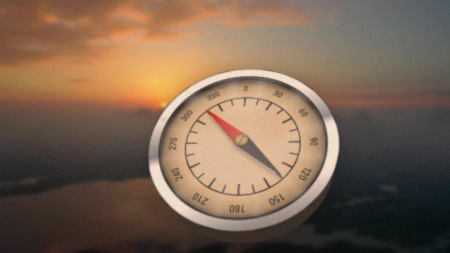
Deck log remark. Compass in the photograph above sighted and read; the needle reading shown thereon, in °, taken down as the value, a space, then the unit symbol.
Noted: 315 °
